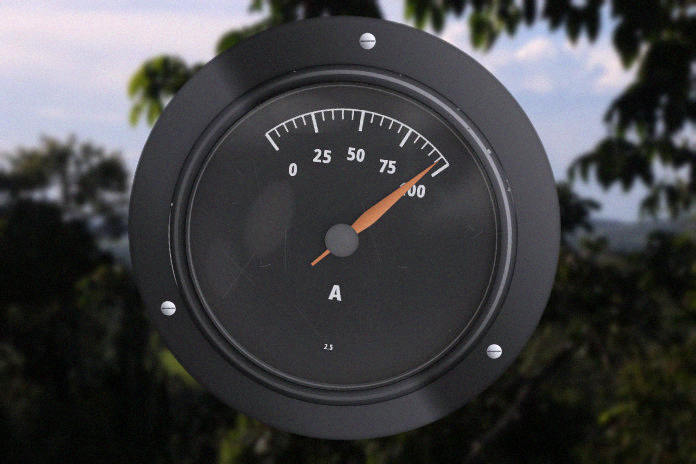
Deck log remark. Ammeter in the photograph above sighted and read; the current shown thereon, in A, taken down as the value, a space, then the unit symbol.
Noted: 95 A
